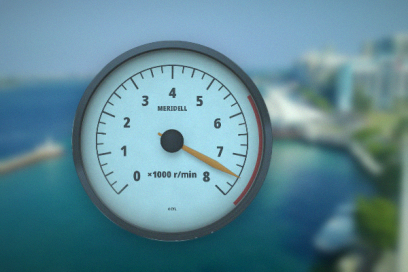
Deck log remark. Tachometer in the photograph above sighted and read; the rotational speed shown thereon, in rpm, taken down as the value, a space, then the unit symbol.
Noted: 7500 rpm
